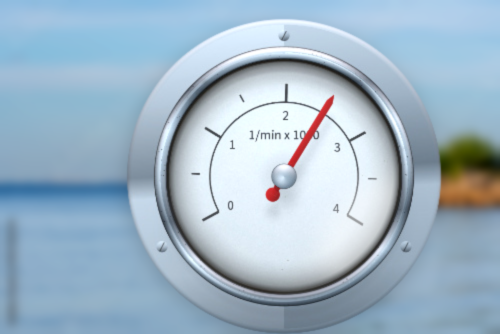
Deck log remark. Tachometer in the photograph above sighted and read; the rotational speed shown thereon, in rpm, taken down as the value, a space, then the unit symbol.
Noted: 2500 rpm
